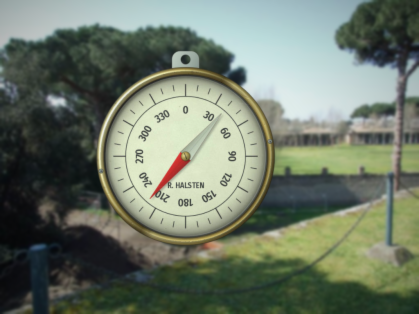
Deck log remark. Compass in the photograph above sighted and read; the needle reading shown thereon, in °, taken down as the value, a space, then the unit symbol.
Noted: 220 °
